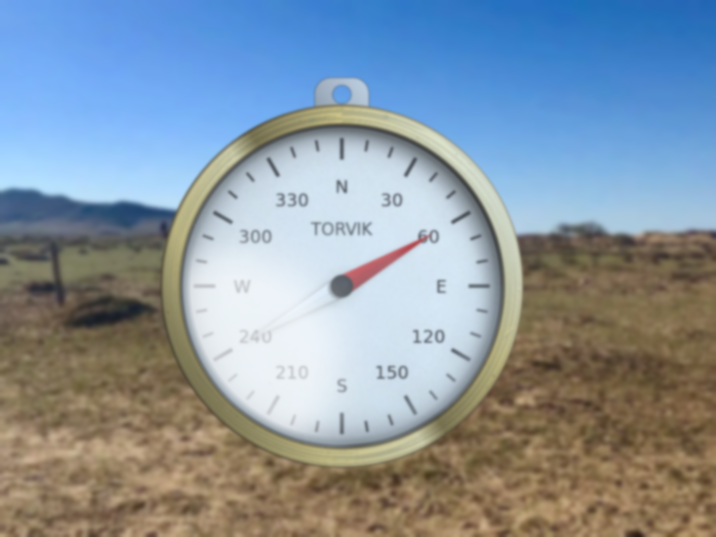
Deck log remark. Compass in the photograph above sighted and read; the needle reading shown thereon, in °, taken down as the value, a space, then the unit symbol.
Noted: 60 °
